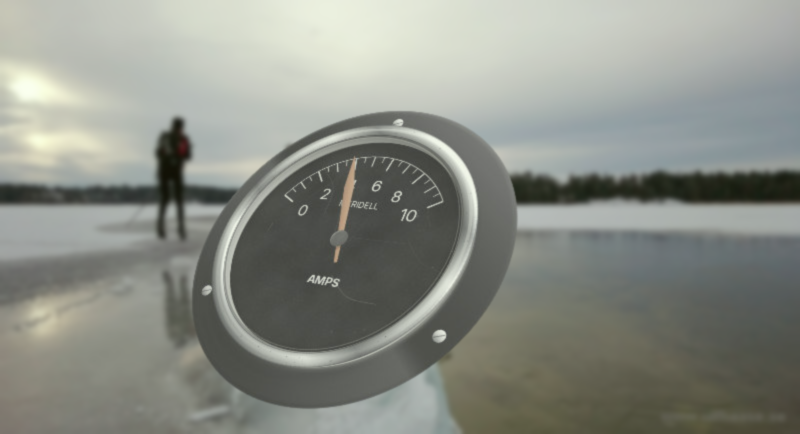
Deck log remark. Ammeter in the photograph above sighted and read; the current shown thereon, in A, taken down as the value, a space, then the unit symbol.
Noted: 4 A
